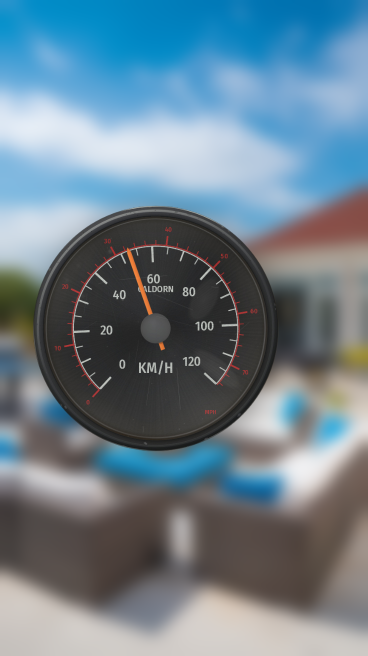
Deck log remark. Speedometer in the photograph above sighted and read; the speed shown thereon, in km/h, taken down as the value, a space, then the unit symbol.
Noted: 52.5 km/h
